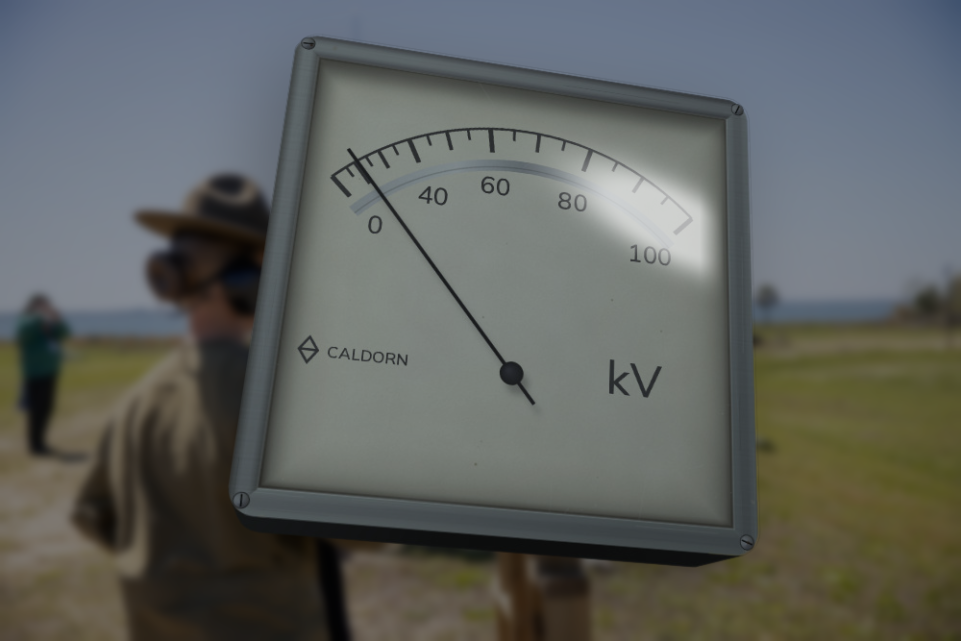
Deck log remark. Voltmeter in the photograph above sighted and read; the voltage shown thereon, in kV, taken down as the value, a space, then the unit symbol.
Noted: 20 kV
